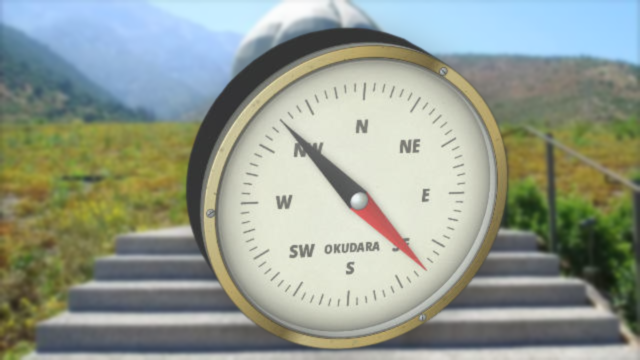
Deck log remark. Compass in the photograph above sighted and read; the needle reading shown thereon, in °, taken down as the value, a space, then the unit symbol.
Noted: 135 °
